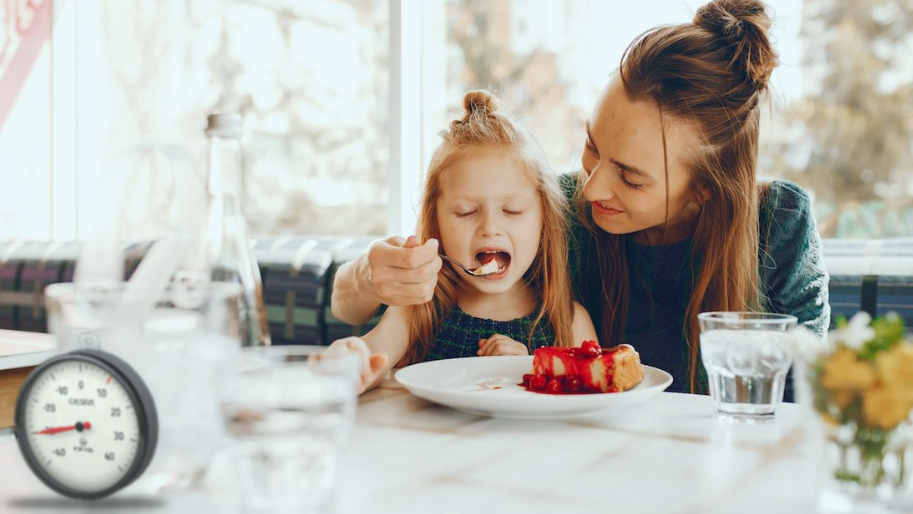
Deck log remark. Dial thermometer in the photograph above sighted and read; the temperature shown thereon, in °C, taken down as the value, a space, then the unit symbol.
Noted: -30 °C
